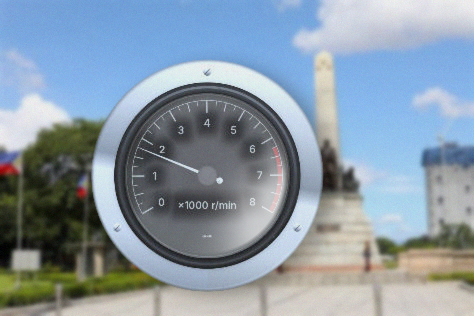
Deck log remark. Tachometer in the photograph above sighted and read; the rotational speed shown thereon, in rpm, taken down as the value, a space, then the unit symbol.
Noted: 1750 rpm
